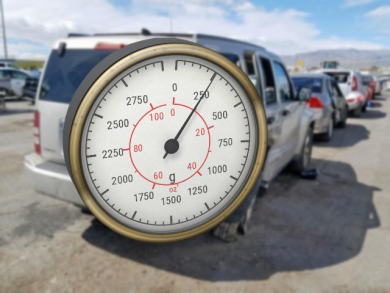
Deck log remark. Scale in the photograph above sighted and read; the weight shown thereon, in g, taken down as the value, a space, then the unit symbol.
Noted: 250 g
